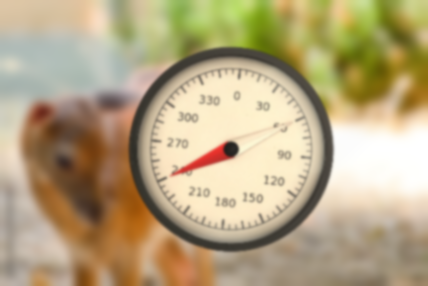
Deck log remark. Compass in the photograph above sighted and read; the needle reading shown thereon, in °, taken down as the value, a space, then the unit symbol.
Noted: 240 °
